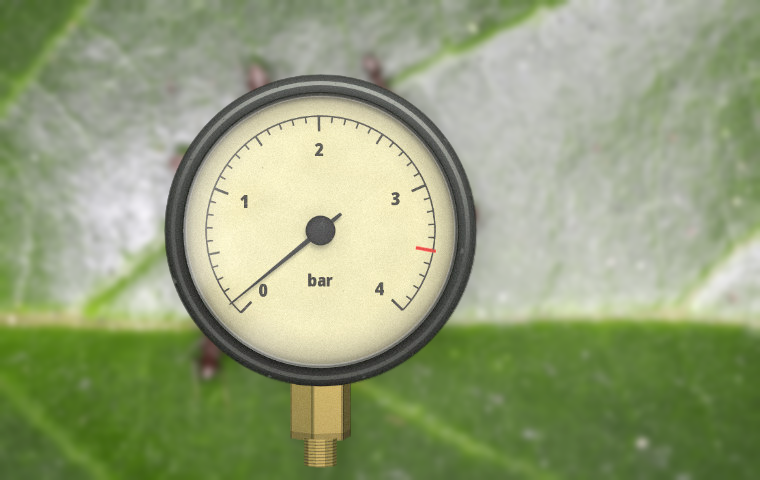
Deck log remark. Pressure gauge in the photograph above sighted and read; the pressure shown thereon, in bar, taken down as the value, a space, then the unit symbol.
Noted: 0.1 bar
